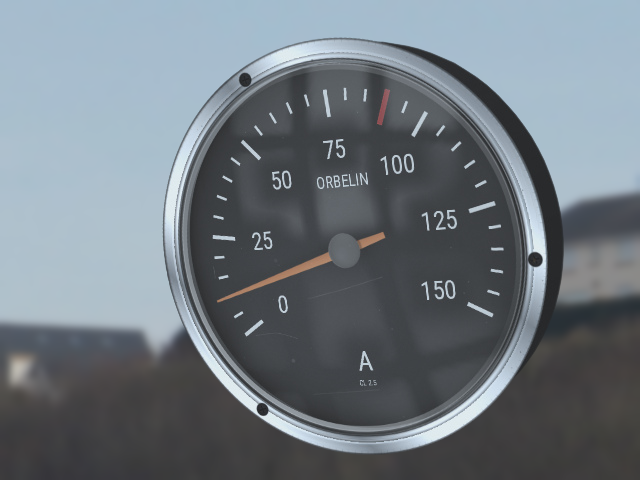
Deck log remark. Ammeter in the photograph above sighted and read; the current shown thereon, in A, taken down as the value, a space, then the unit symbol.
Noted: 10 A
